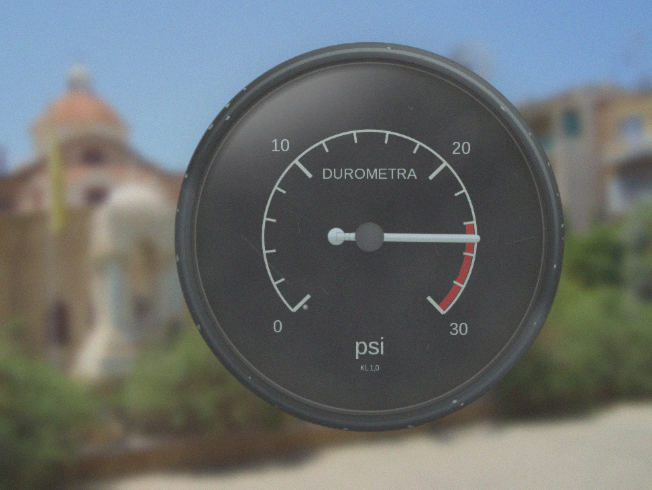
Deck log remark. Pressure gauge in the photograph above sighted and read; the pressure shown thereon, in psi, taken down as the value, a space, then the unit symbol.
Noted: 25 psi
